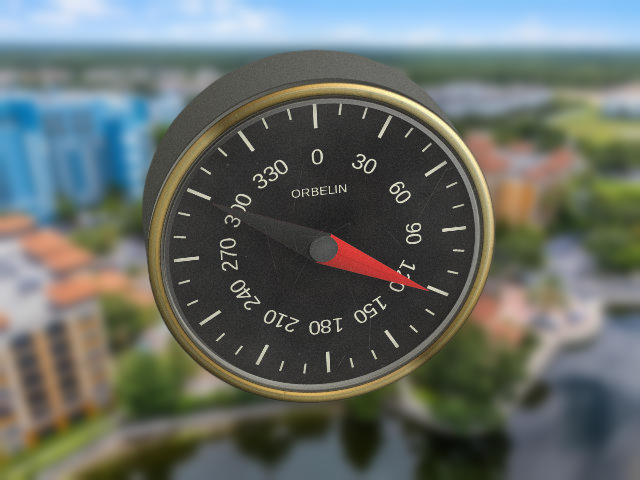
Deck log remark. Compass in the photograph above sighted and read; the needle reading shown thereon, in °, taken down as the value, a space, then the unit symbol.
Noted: 120 °
